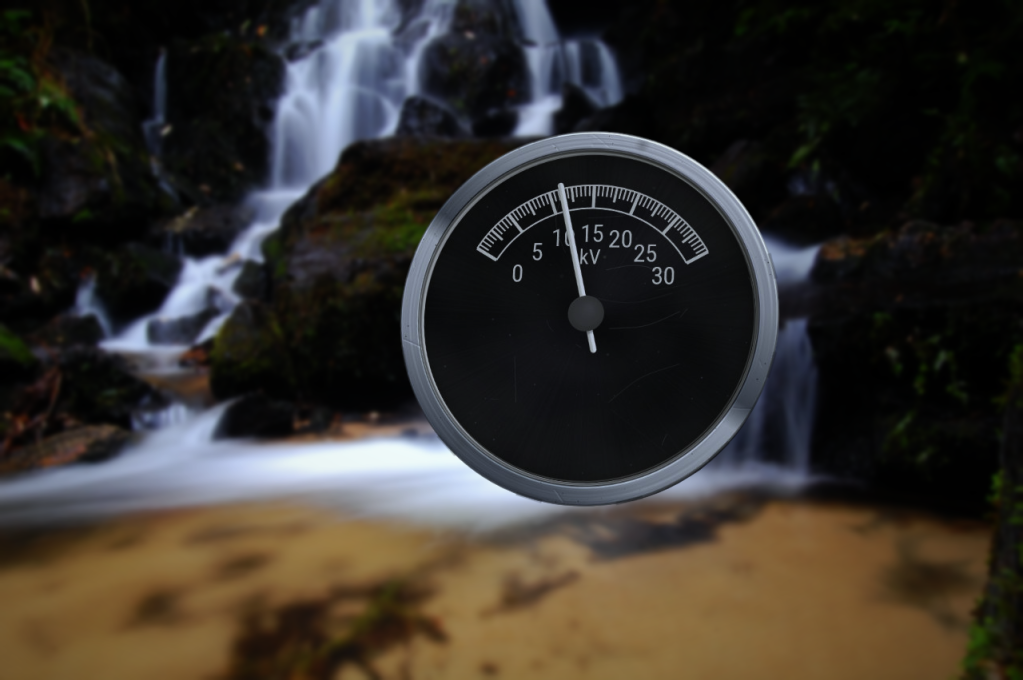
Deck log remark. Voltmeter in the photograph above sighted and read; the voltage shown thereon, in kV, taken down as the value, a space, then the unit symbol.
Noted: 11.5 kV
